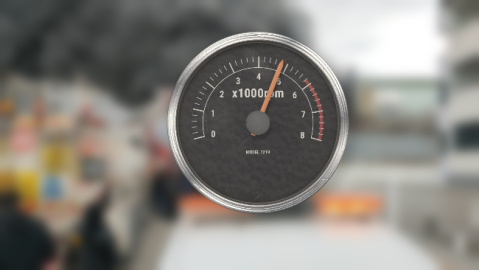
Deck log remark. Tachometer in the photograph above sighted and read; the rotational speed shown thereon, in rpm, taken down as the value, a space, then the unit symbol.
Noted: 4800 rpm
